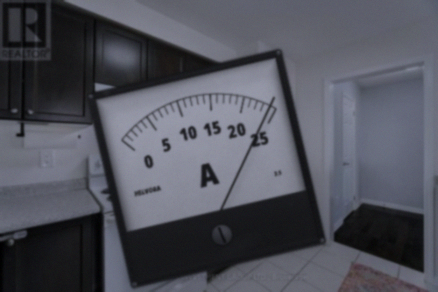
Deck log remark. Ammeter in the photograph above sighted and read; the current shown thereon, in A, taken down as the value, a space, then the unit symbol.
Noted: 24 A
